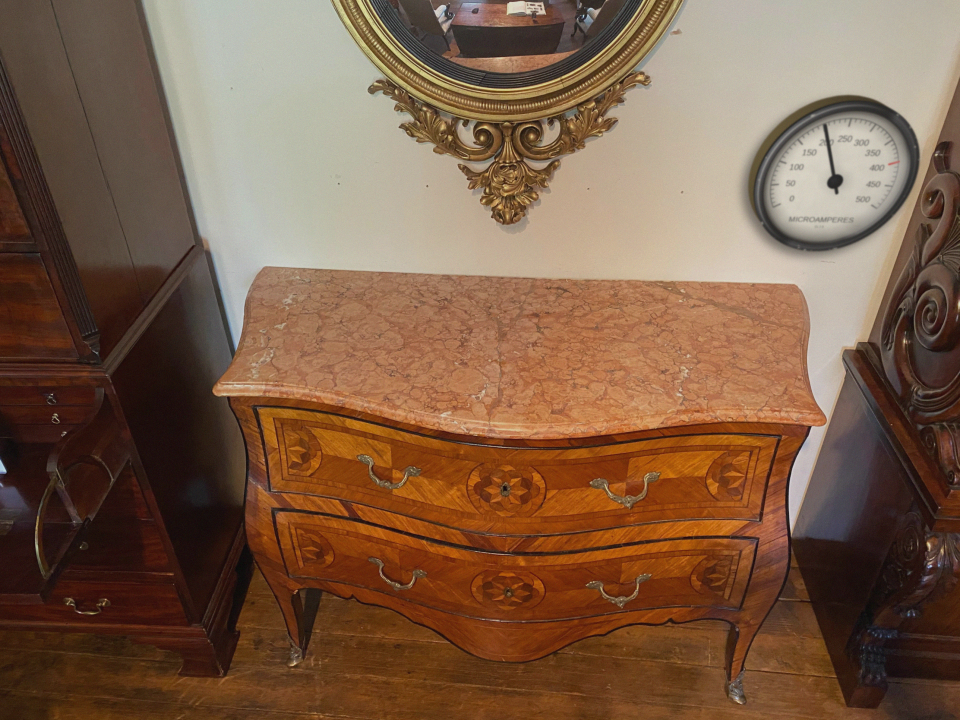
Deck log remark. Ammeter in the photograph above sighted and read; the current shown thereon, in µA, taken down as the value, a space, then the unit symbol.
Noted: 200 µA
